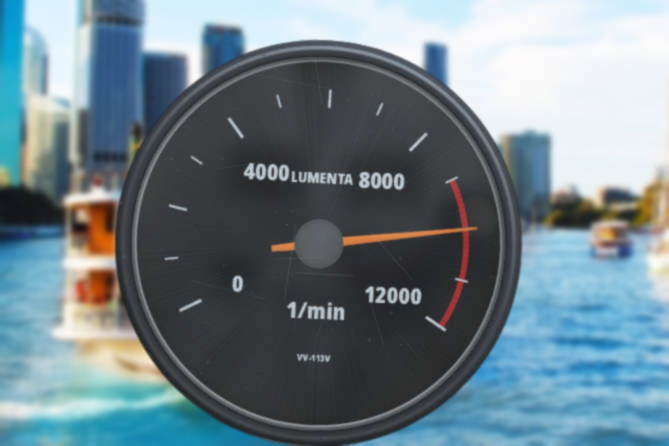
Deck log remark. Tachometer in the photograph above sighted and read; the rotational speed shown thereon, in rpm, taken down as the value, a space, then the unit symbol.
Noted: 10000 rpm
